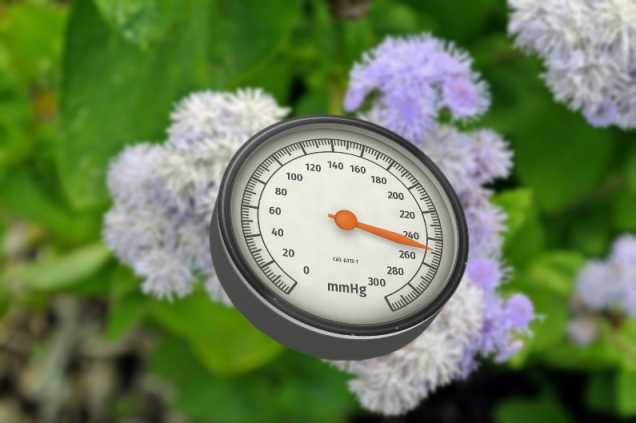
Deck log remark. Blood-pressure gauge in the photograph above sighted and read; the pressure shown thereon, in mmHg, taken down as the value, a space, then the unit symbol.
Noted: 250 mmHg
